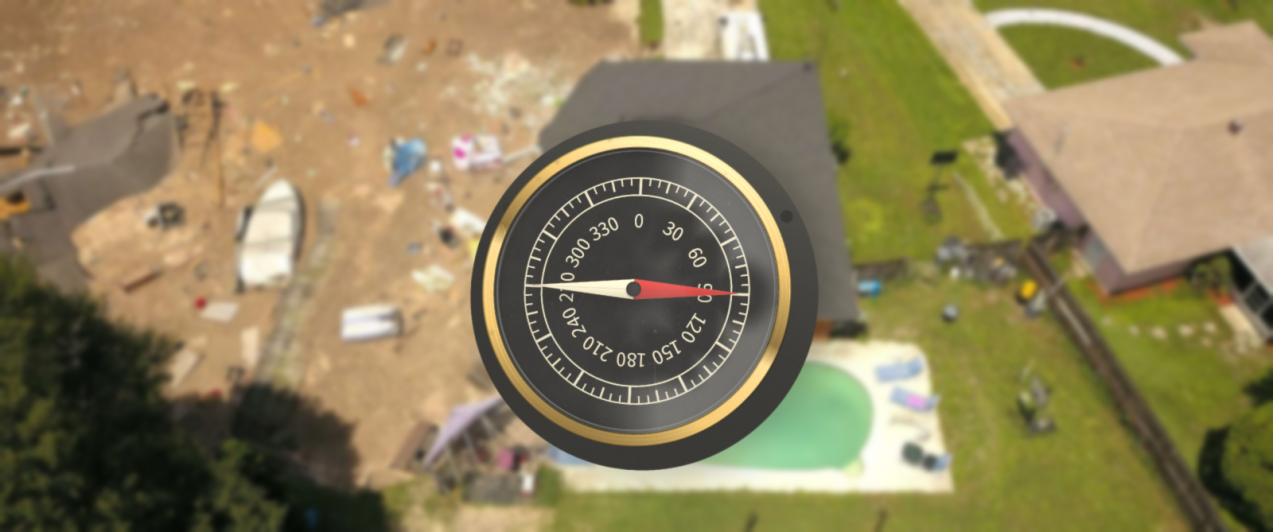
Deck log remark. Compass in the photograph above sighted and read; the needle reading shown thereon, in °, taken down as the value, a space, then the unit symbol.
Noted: 90 °
